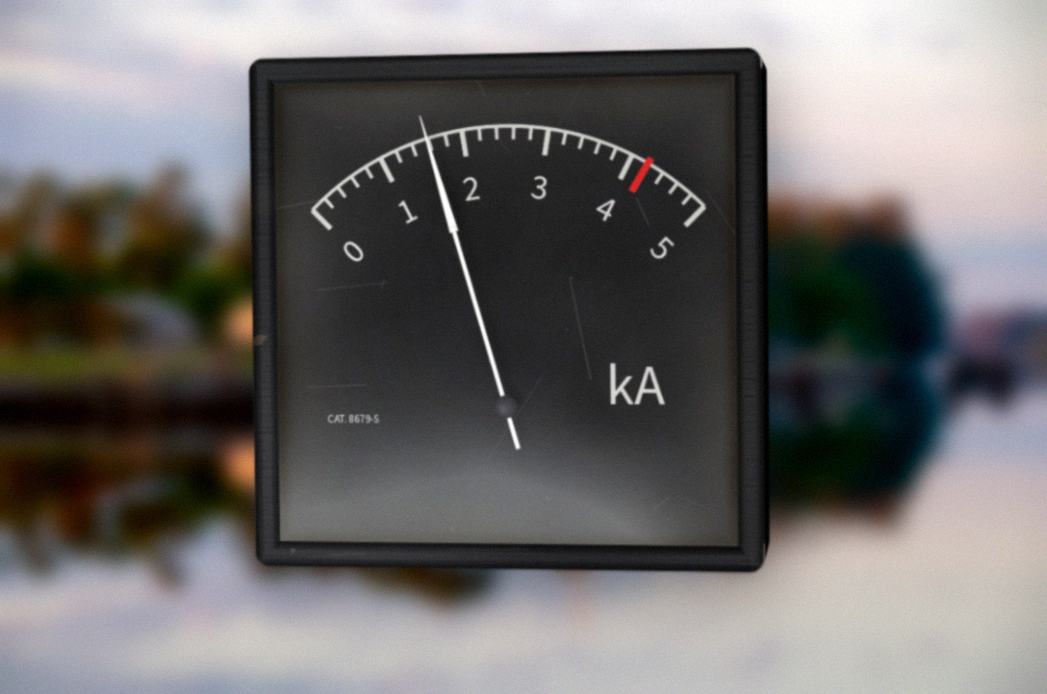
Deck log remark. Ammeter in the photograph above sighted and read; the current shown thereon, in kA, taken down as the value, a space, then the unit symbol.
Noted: 1.6 kA
